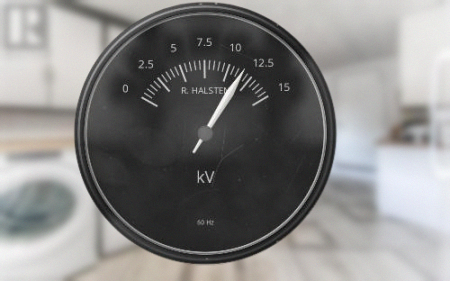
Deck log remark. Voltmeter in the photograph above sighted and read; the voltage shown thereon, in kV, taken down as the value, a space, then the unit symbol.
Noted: 11.5 kV
